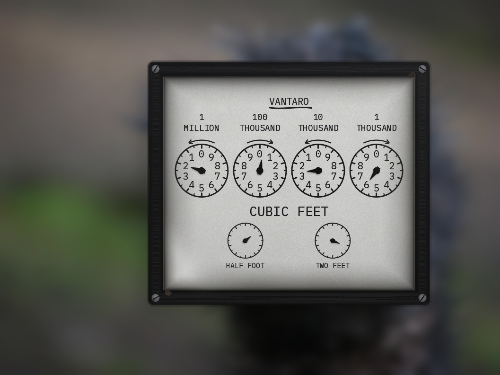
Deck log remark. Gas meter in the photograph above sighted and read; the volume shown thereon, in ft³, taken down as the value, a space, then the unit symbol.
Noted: 202600 ft³
